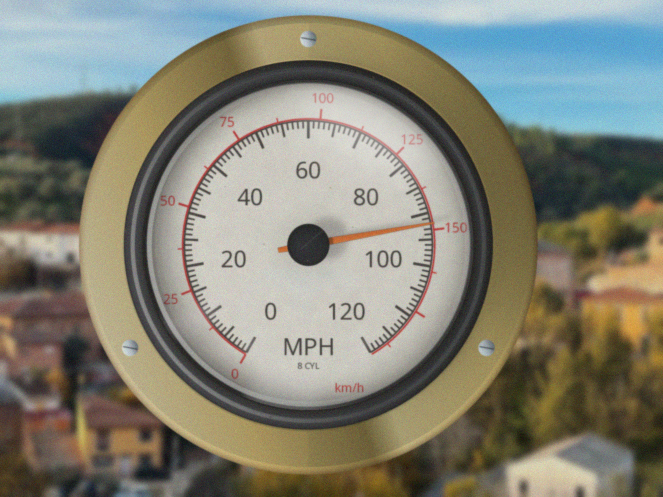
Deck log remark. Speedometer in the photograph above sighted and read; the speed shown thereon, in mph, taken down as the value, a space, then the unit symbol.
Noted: 92 mph
